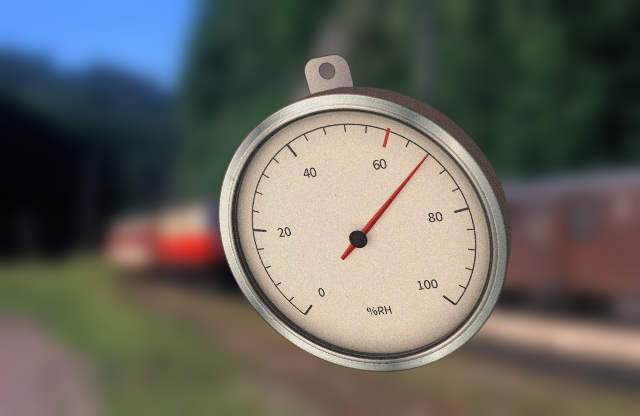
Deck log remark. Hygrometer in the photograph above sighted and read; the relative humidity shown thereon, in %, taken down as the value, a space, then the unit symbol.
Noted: 68 %
